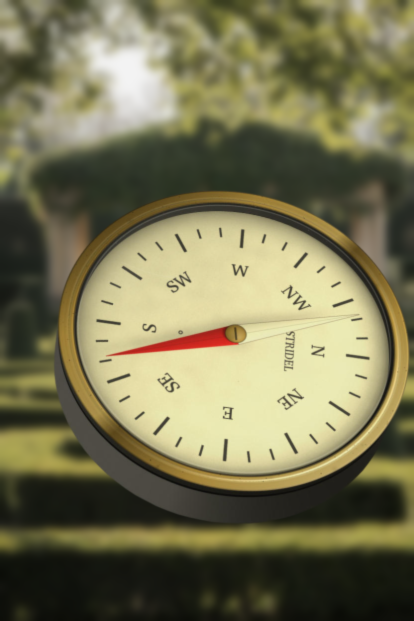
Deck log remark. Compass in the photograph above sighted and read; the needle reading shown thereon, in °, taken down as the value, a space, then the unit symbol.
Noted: 160 °
